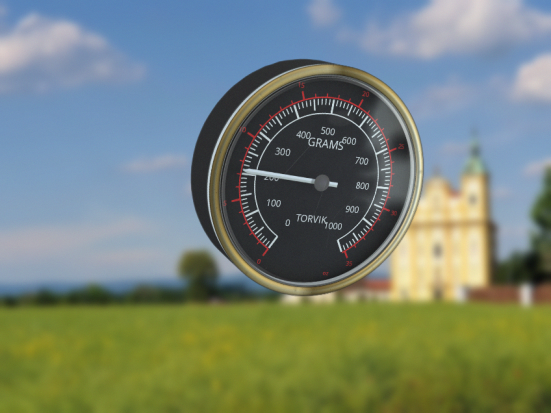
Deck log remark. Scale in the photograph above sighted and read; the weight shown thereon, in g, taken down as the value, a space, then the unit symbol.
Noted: 210 g
